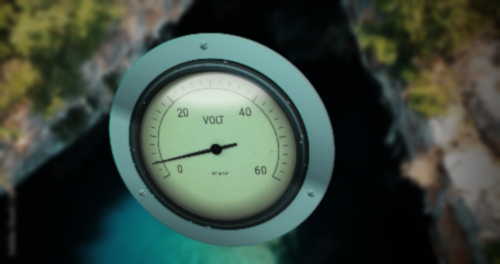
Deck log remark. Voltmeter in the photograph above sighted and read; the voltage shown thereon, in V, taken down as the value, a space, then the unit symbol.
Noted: 4 V
